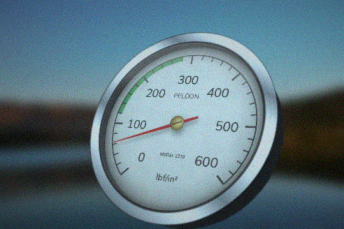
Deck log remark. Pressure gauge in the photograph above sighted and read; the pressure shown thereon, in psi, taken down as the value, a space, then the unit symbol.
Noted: 60 psi
